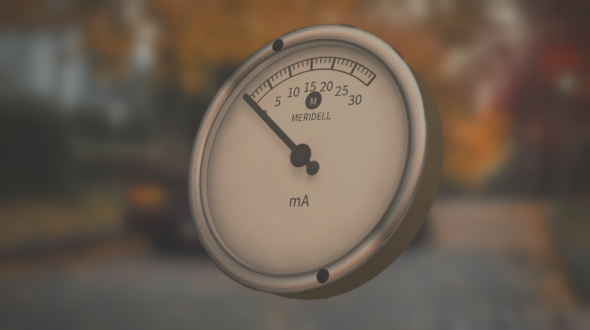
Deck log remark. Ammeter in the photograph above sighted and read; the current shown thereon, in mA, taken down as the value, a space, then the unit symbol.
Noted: 0 mA
